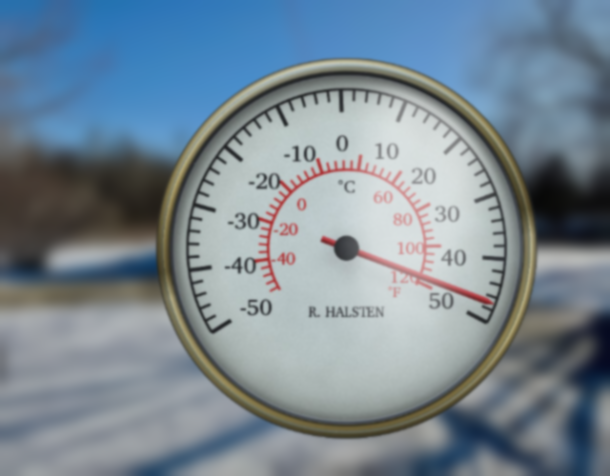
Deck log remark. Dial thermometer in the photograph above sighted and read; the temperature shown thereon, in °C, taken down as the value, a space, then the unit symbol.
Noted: 47 °C
